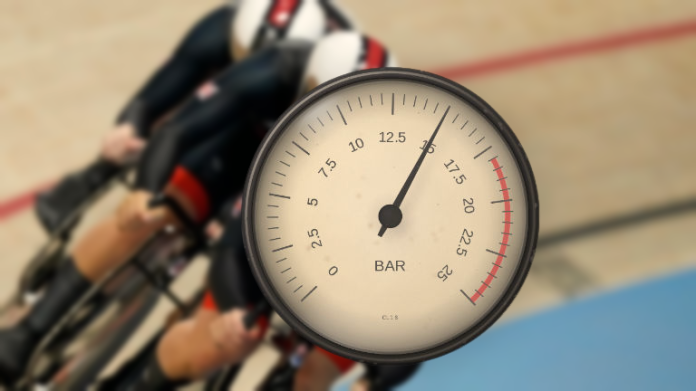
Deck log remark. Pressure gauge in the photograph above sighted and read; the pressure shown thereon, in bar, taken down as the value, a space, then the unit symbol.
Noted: 15 bar
